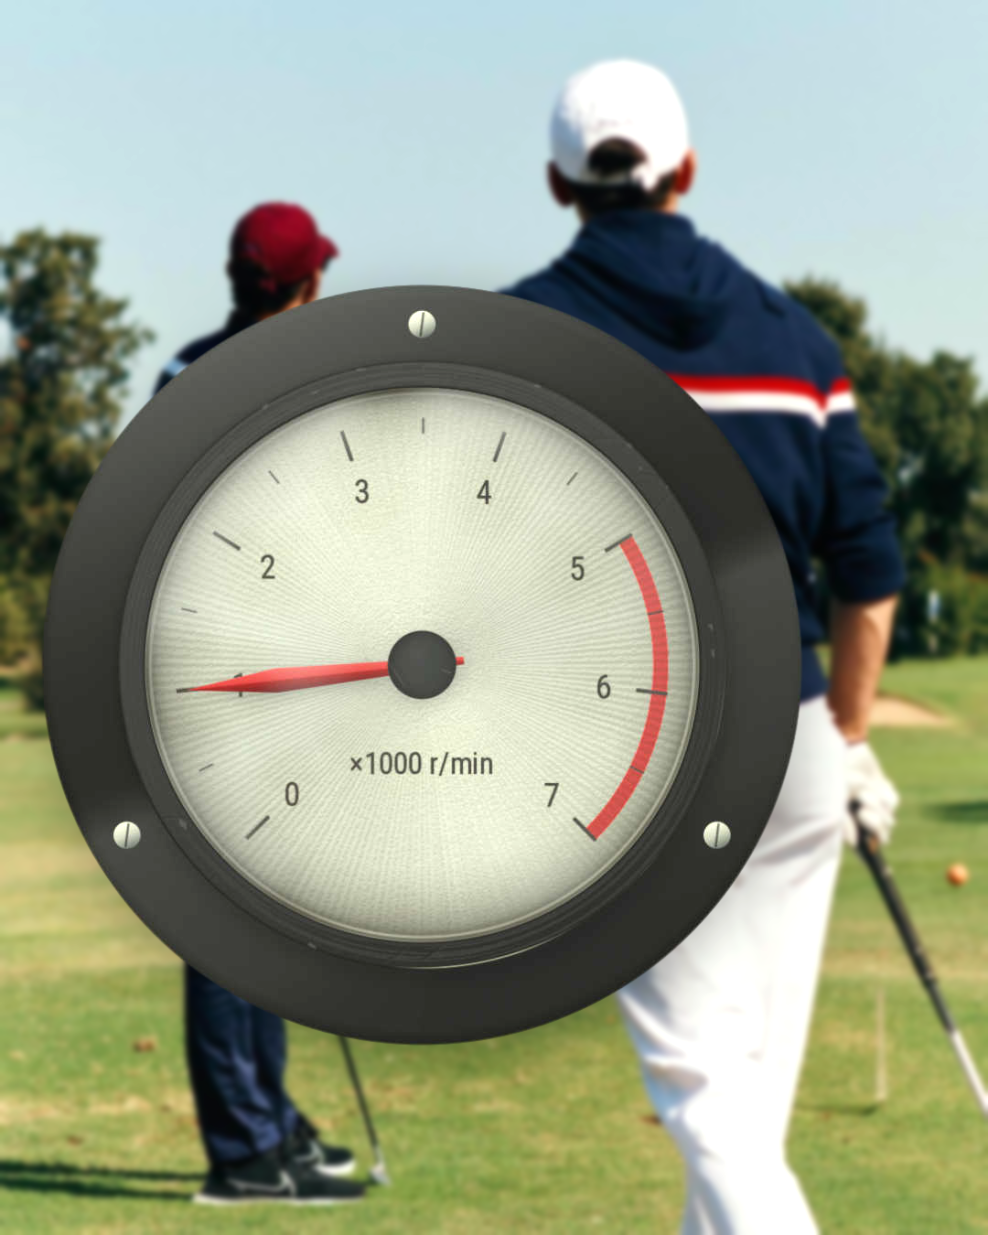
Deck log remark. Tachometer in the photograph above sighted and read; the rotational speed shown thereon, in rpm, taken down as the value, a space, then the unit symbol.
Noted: 1000 rpm
